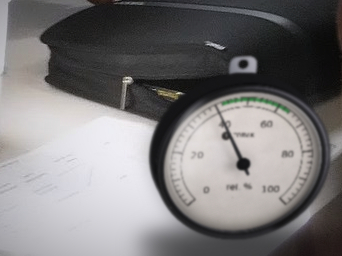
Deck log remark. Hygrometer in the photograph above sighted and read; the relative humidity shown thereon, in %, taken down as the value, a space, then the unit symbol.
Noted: 40 %
